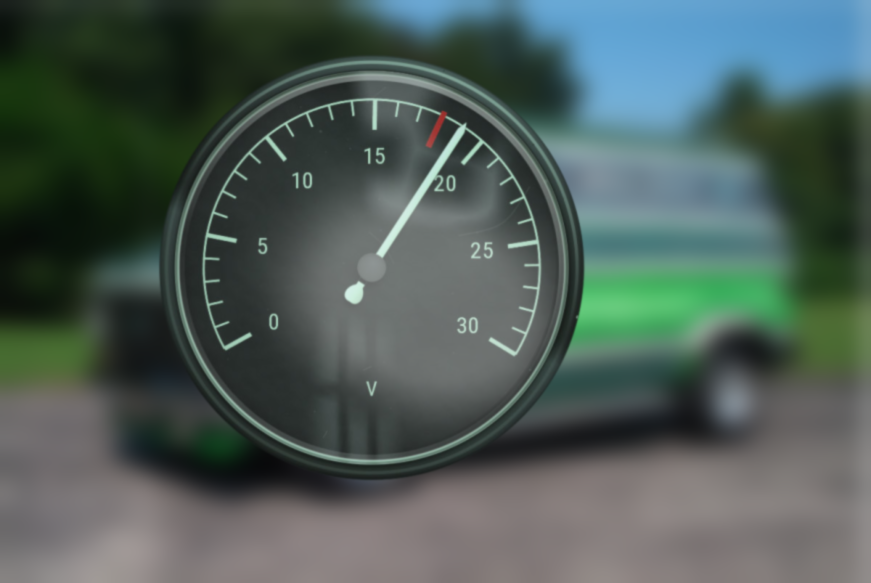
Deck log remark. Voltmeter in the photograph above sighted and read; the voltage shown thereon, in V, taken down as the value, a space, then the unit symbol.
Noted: 19 V
